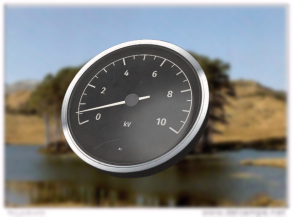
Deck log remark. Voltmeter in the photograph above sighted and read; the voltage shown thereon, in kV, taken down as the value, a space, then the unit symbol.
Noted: 0.5 kV
